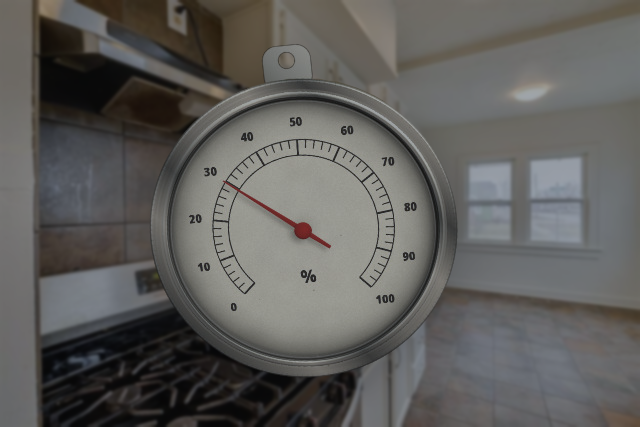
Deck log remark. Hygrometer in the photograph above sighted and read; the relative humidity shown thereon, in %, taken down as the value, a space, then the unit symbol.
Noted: 30 %
